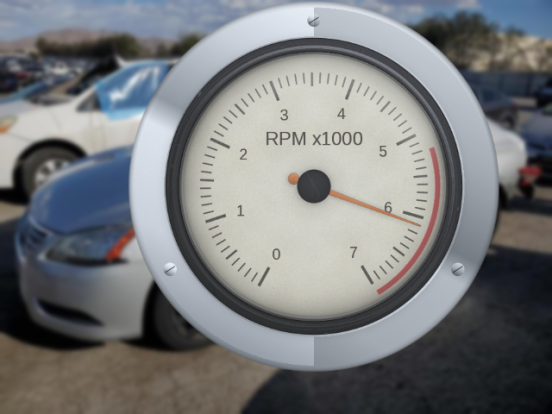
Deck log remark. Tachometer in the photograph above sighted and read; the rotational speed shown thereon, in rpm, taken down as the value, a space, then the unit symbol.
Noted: 6100 rpm
